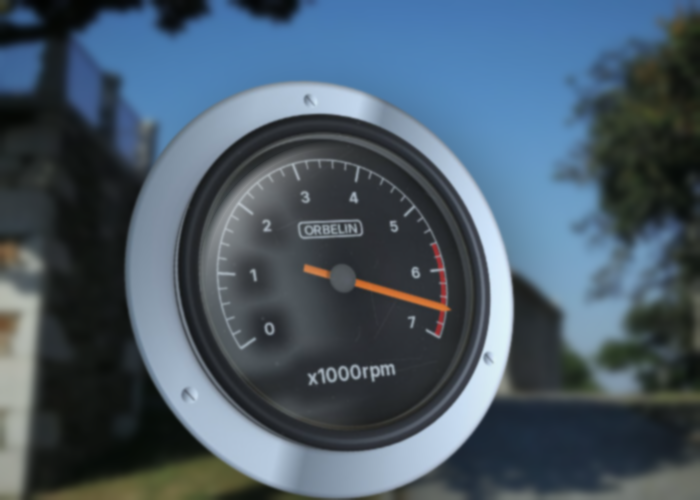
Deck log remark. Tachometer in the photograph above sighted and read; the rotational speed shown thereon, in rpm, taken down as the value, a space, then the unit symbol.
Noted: 6600 rpm
